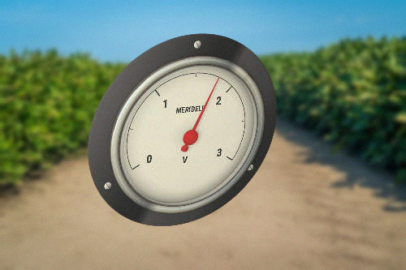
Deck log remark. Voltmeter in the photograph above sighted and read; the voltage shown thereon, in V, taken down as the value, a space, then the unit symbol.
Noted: 1.75 V
